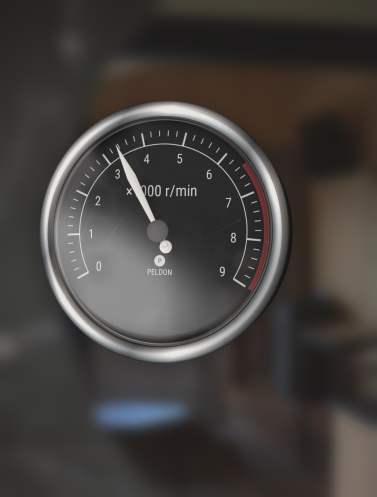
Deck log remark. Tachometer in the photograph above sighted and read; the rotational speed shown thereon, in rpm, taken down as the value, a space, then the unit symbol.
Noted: 3400 rpm
